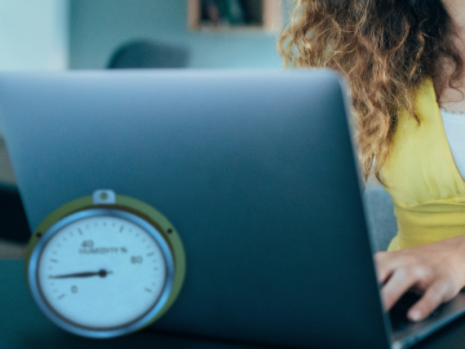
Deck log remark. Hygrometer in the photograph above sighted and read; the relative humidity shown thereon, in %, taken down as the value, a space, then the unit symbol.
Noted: 12 %
